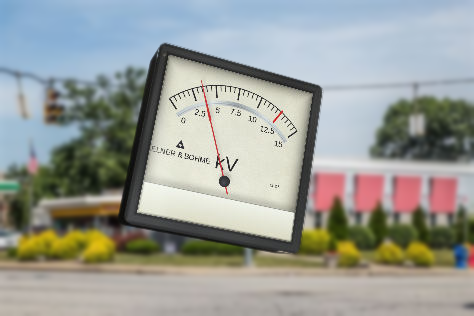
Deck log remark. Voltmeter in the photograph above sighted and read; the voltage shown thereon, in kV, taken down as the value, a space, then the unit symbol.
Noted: 3.5 kV
